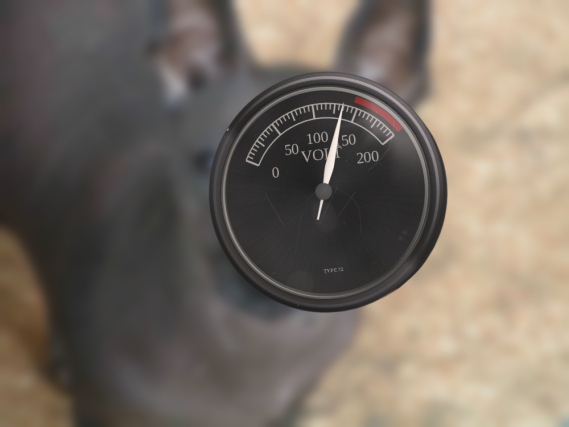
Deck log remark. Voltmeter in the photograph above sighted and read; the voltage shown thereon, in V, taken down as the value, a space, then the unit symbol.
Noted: 135 V
